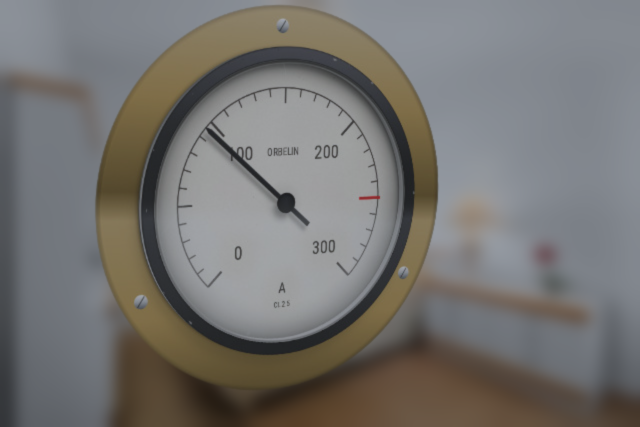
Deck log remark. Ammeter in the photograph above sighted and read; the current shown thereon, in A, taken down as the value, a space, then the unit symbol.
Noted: 95 A
